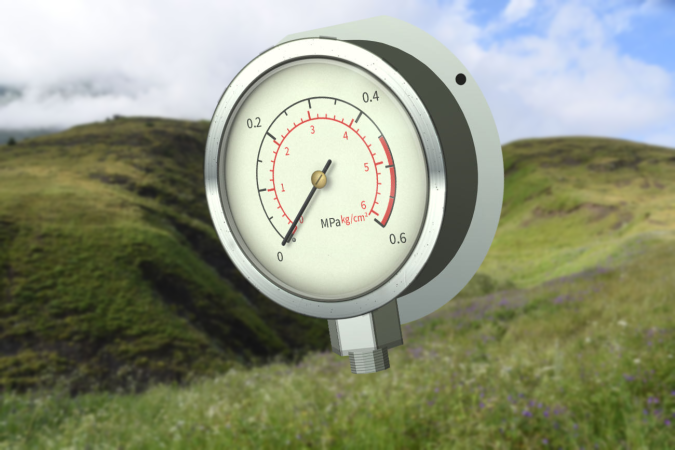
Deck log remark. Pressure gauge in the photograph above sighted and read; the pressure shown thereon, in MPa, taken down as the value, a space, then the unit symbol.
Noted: 0 MPa
